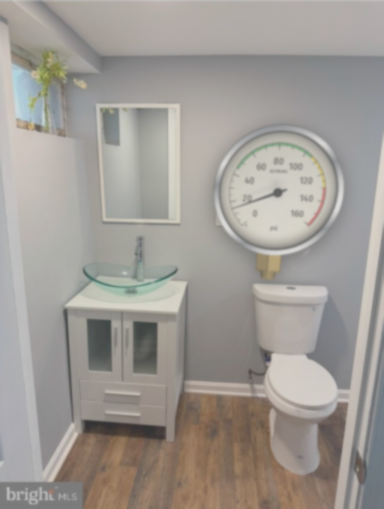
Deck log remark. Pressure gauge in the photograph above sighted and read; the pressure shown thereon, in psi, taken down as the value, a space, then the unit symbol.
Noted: 15 psi
